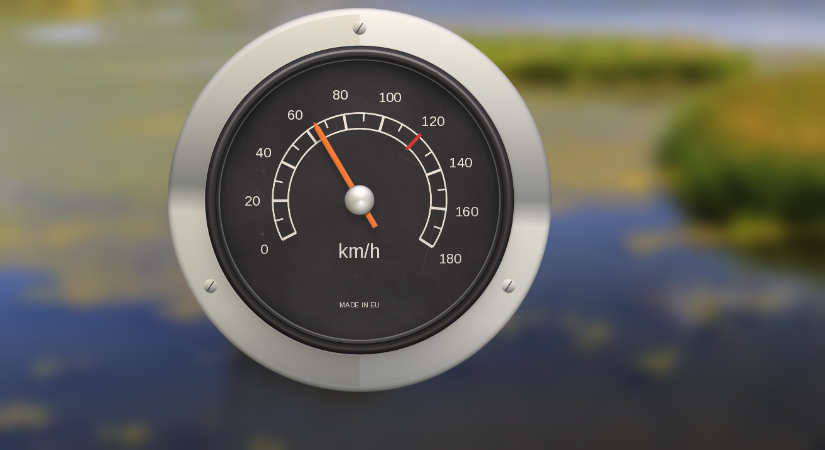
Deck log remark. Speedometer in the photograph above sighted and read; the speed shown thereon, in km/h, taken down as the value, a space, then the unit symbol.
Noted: 65 km/h
